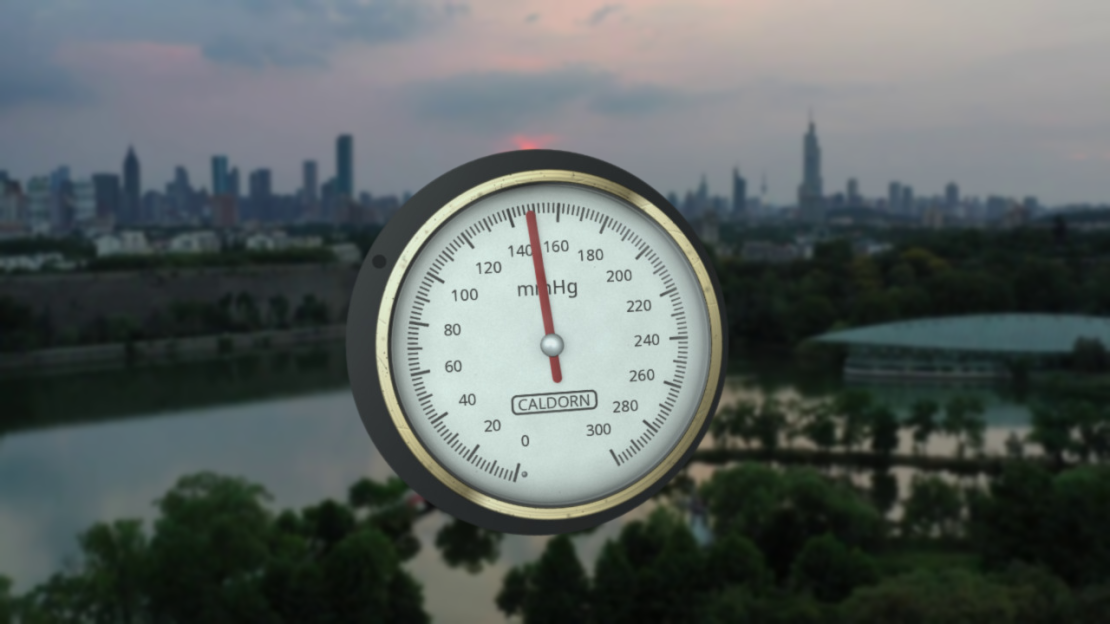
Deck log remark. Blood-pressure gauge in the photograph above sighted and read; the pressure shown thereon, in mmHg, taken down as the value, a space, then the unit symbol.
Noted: 148 mmHg
